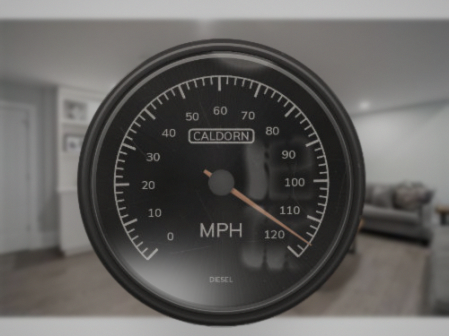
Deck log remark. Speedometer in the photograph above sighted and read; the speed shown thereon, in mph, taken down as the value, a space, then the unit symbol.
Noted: 116 mph
